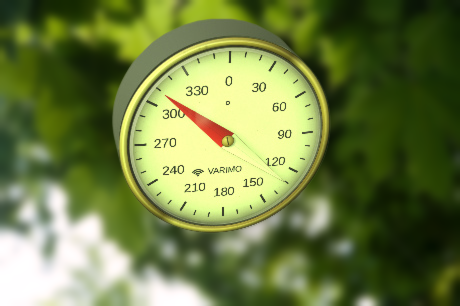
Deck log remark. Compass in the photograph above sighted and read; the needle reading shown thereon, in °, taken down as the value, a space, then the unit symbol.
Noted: 310 °
